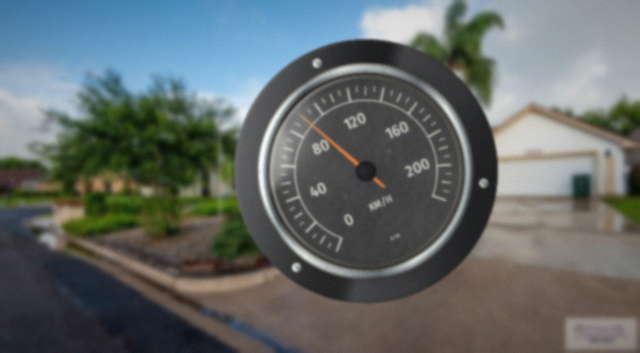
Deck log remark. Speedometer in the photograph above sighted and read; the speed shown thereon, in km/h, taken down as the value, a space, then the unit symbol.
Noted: 90 km/h
